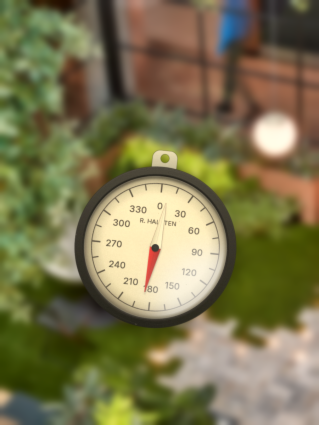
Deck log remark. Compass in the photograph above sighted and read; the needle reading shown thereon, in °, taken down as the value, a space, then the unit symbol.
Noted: 187.5 °
